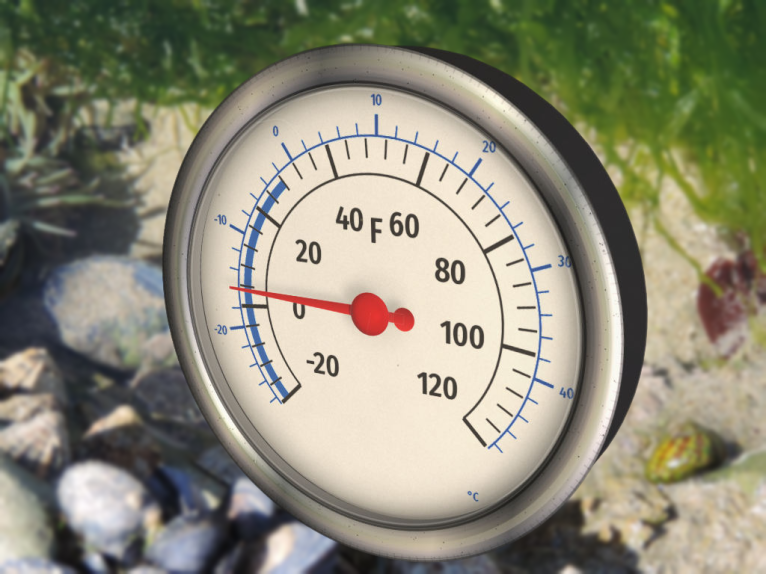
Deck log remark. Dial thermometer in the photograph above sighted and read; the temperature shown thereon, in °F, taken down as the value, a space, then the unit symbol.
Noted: 4 °F
